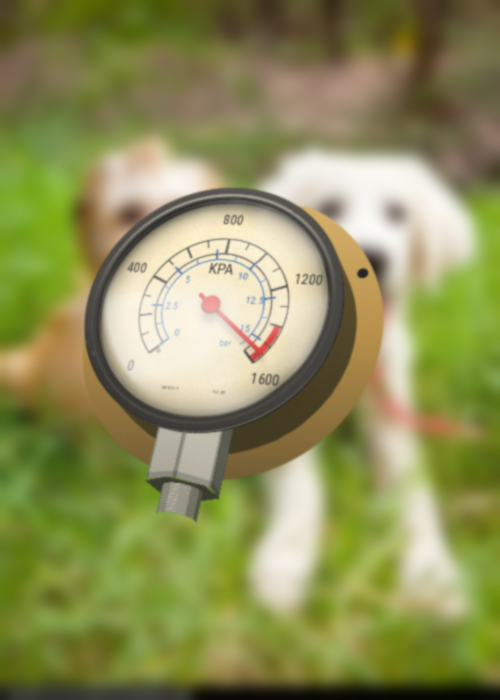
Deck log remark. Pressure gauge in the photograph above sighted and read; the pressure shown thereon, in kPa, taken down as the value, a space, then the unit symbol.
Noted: 1550 kPa
